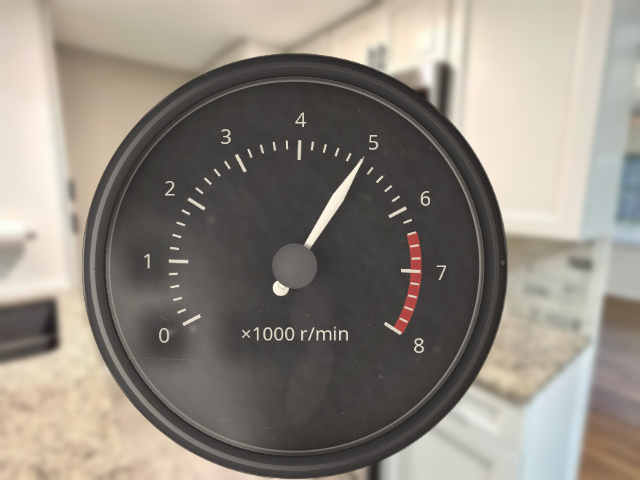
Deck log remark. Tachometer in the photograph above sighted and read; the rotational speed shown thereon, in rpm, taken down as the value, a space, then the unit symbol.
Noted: 5000 rpm
